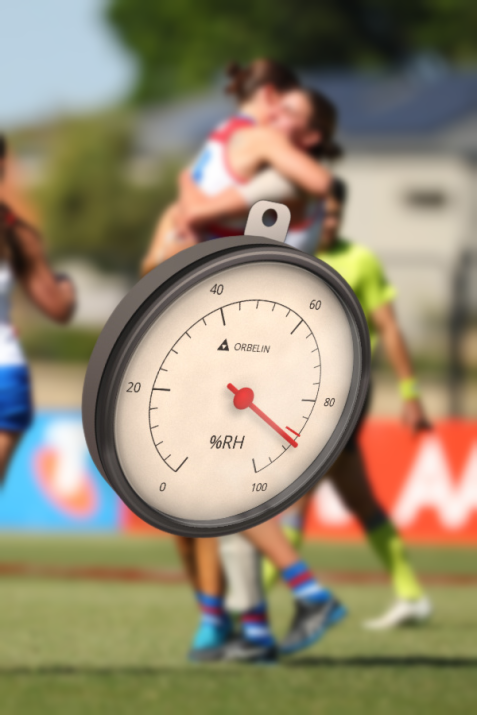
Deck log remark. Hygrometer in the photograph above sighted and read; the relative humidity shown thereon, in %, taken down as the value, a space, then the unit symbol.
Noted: 90 %
